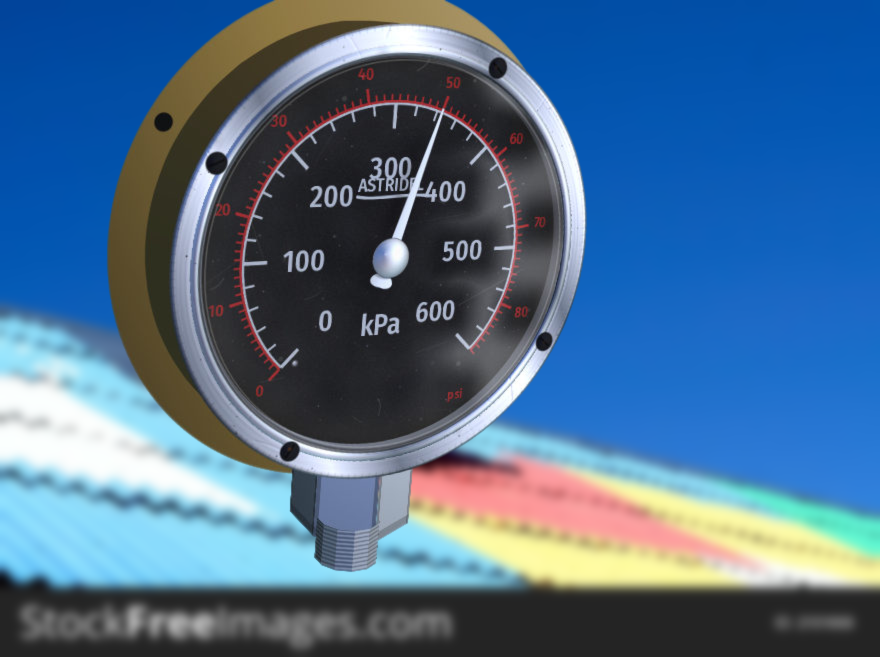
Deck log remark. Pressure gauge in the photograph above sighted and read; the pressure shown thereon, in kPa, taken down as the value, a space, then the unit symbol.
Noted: 340 kPa
